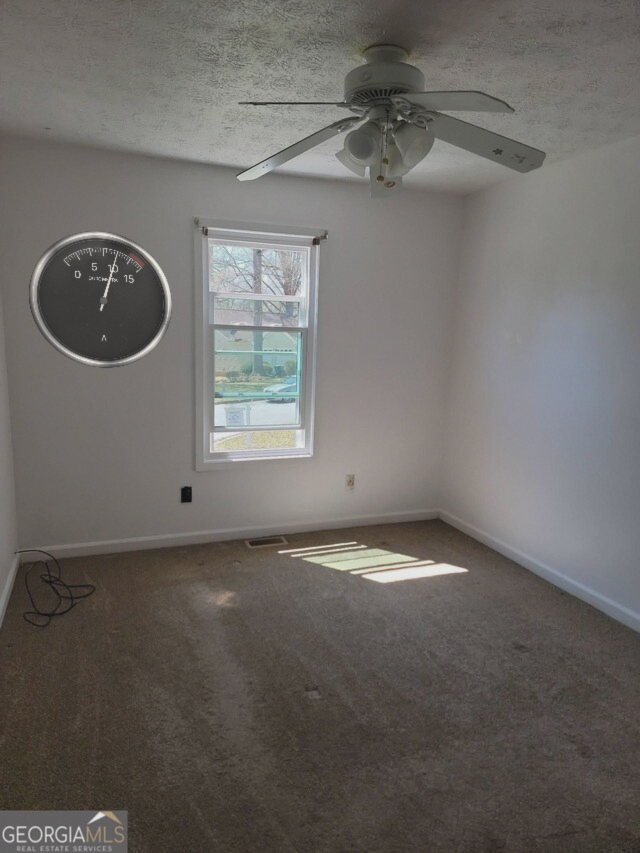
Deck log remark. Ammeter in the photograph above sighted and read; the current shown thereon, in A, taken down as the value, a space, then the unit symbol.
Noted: 10 A
